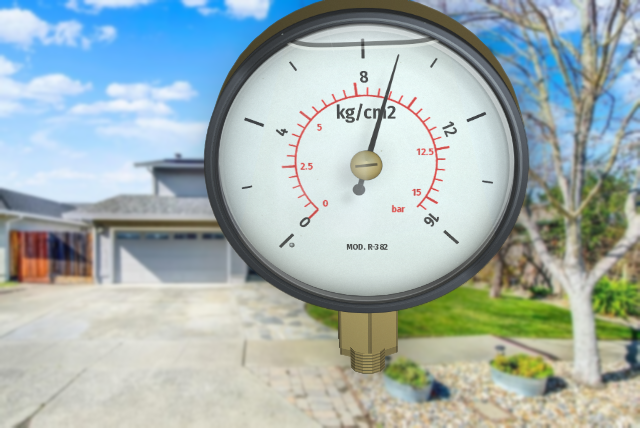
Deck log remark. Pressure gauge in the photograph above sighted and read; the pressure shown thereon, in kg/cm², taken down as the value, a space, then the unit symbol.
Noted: 9 kg/cm²
